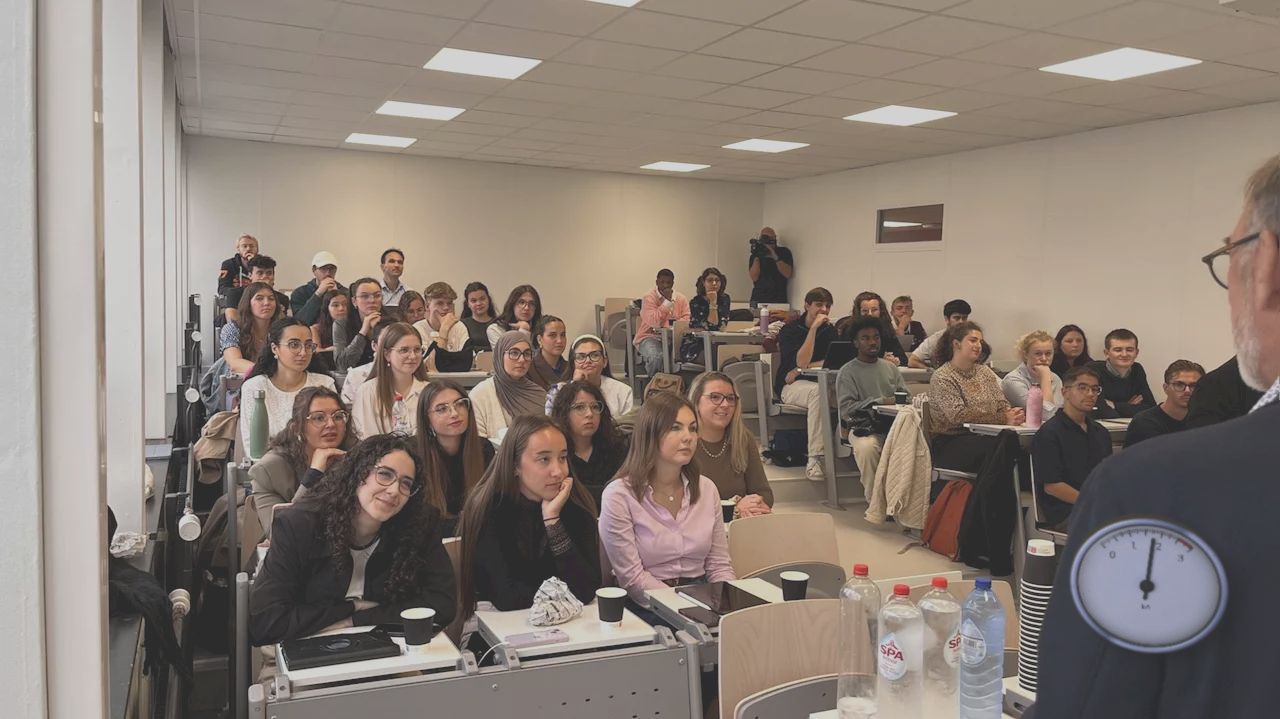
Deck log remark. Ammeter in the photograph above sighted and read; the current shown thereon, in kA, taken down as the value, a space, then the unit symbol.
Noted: 1.75 kA
